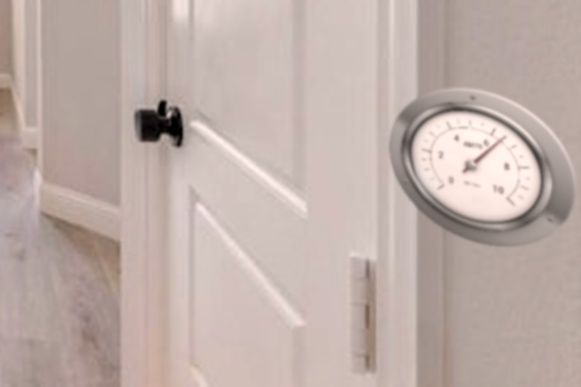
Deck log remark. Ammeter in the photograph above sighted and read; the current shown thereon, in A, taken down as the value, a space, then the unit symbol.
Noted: 6.5 A
